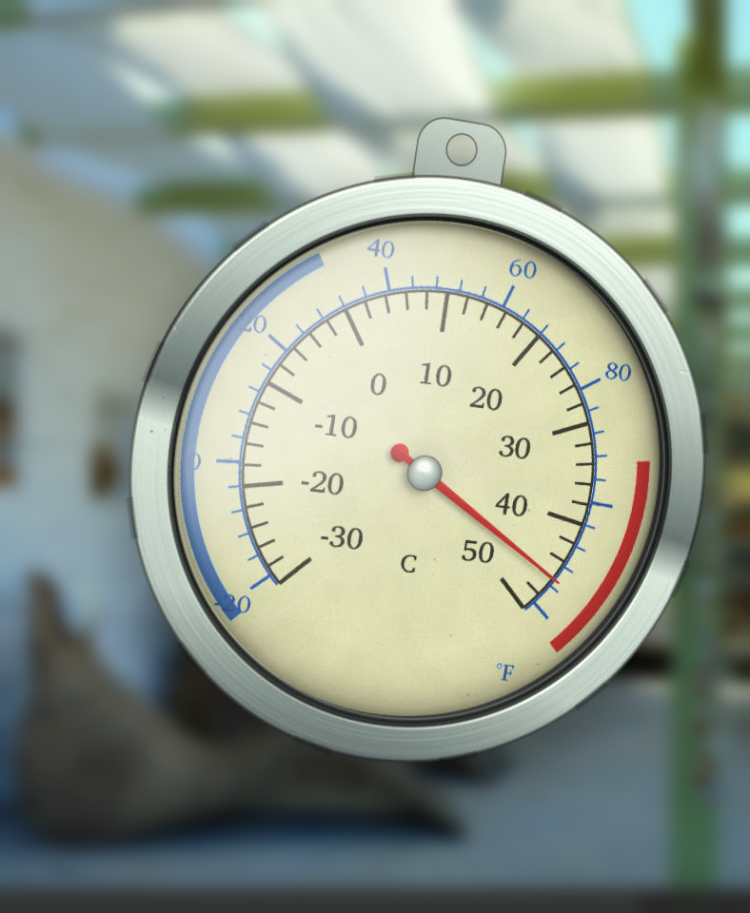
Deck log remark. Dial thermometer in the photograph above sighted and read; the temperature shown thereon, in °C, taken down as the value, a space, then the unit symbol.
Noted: 46 °C
